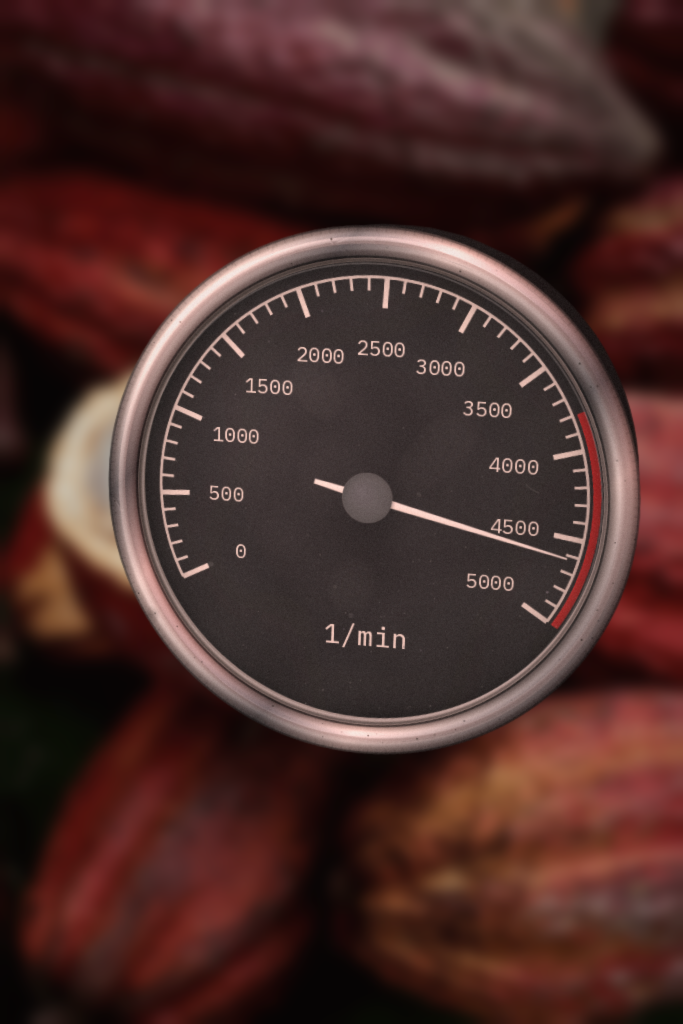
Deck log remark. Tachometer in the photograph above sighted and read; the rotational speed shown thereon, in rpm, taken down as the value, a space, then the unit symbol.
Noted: 4600 rpm
